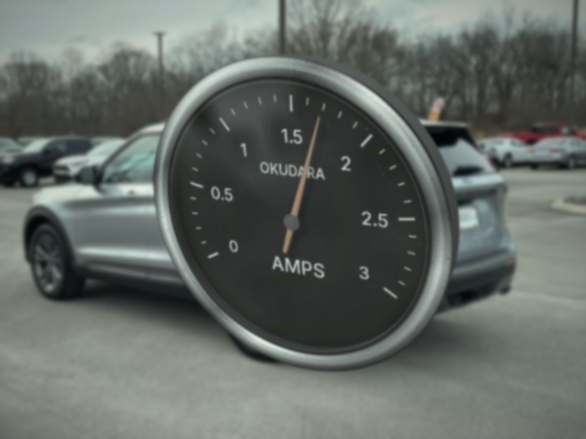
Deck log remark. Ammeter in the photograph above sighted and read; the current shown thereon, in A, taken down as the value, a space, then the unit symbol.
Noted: 1.7 A
